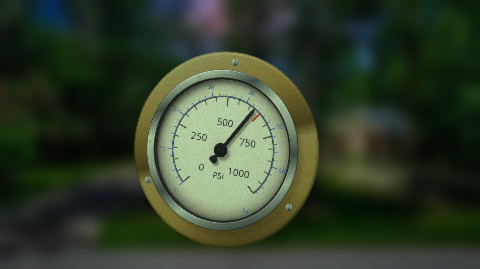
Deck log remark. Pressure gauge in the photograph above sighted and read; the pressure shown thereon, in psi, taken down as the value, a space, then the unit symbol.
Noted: 625 psi
